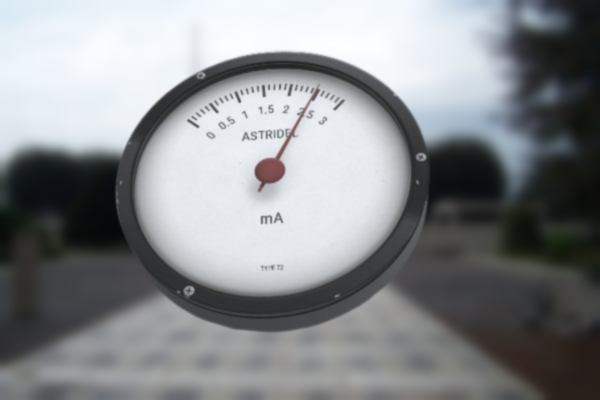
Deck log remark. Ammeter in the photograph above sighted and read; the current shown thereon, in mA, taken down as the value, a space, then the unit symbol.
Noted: 2.5 mA
